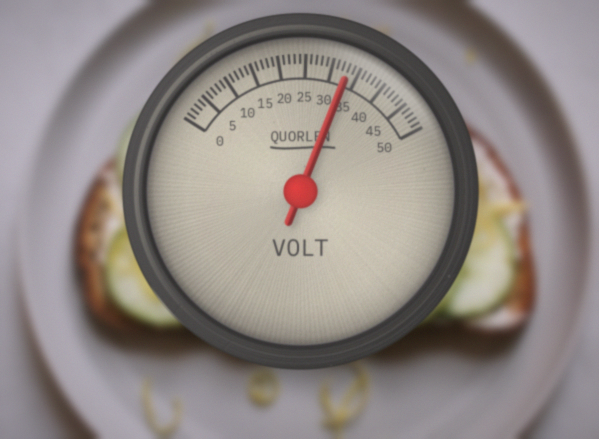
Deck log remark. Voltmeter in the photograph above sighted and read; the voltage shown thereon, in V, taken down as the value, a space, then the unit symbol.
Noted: 33 V
